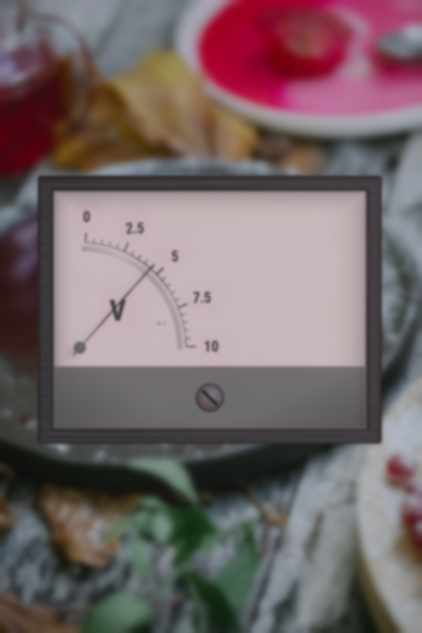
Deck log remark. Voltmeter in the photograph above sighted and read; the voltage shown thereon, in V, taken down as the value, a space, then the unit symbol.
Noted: 4.5 V
